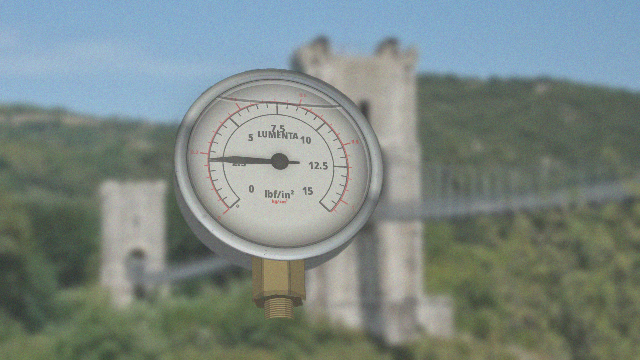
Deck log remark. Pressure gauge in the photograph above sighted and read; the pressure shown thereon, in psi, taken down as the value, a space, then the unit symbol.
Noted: 2.5 psi
